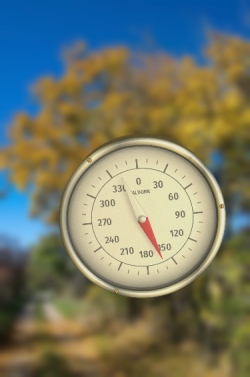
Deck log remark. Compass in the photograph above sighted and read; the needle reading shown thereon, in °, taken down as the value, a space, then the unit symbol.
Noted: 160 °
